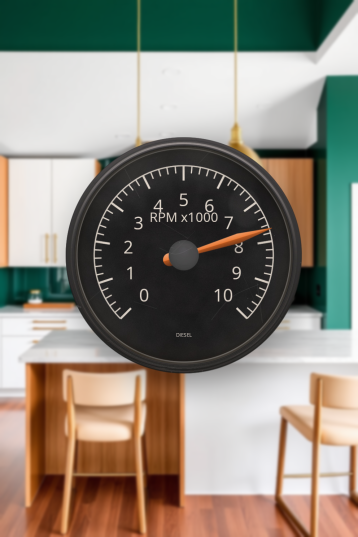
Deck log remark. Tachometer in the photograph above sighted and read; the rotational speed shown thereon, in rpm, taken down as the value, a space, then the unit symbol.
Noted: 7700 rpm
